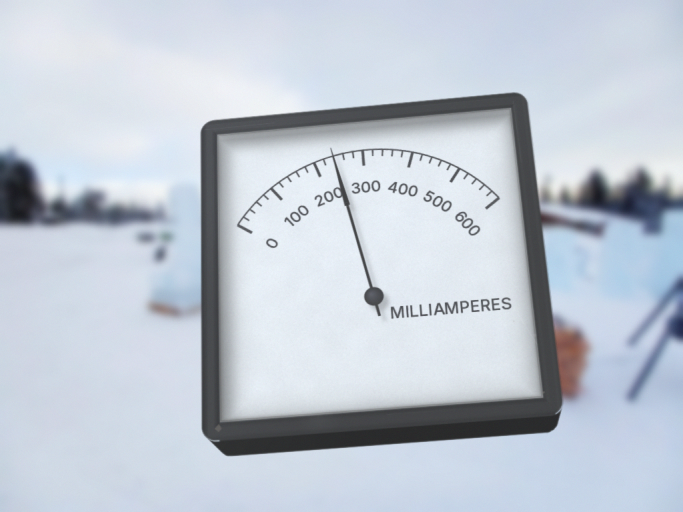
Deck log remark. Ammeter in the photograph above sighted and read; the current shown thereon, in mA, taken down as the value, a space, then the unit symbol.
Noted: 240 mA
